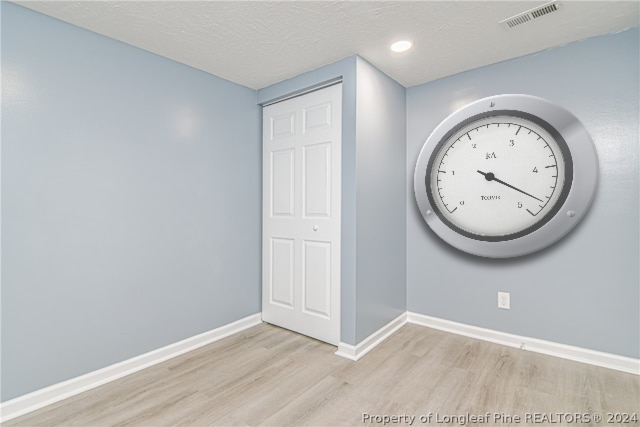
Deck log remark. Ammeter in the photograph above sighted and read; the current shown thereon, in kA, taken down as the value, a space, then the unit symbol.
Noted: 4.7 kA
